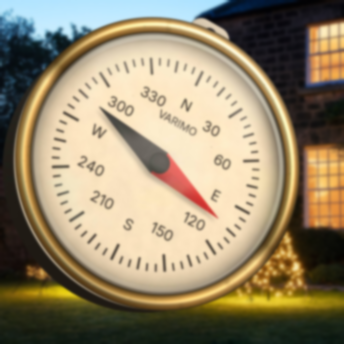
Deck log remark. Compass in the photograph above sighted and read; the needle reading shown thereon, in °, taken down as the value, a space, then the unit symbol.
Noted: 105 °
